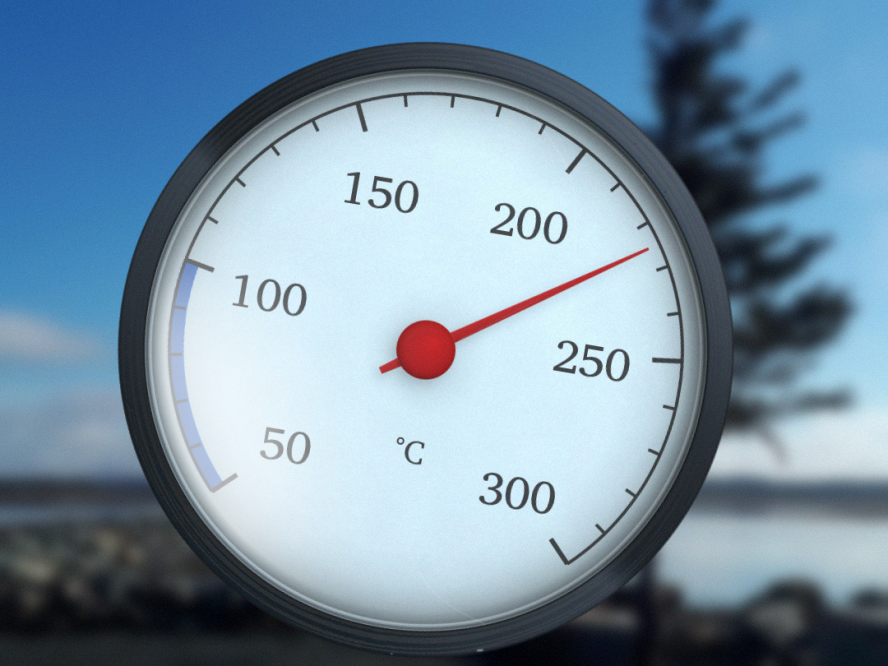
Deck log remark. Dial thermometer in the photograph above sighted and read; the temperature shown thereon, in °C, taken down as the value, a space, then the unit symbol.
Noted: 225 °C
